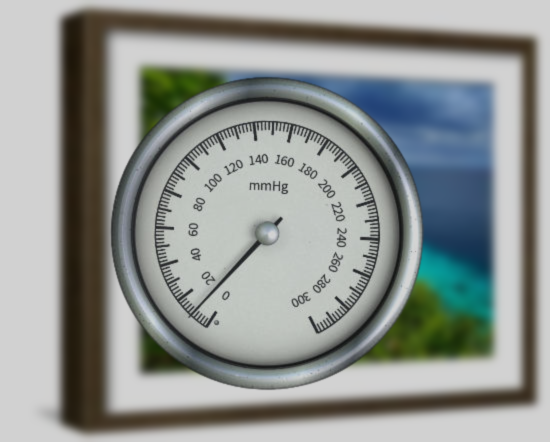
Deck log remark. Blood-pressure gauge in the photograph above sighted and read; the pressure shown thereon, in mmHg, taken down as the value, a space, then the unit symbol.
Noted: 10 mmHg
